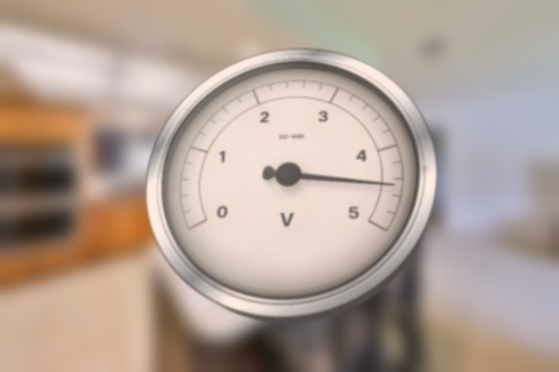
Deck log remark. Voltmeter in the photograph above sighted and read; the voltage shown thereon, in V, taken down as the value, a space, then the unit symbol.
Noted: 4.5 V
